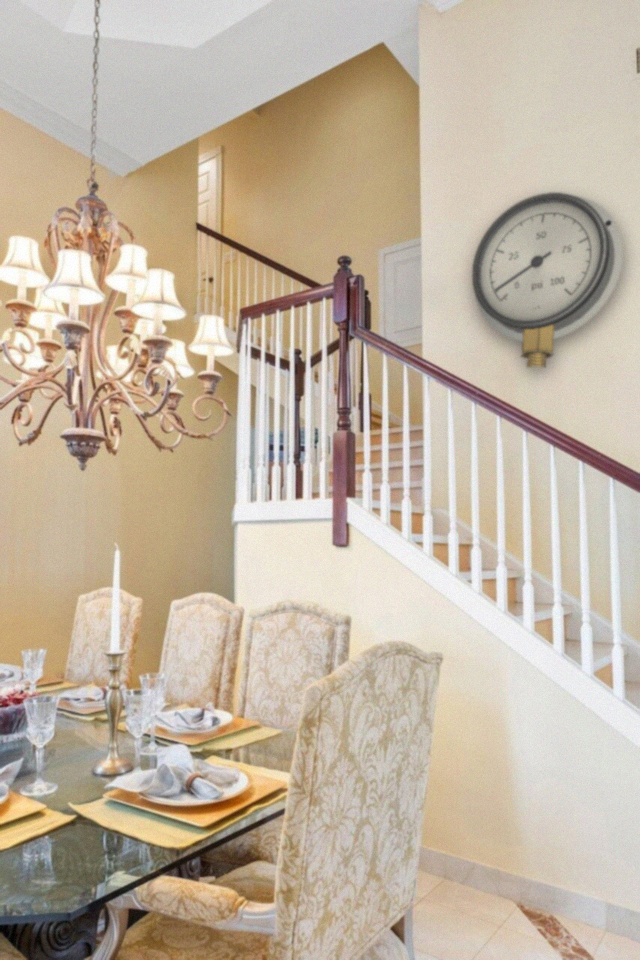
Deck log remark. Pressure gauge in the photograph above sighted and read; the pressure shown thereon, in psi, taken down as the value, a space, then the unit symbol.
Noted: 5 psi
